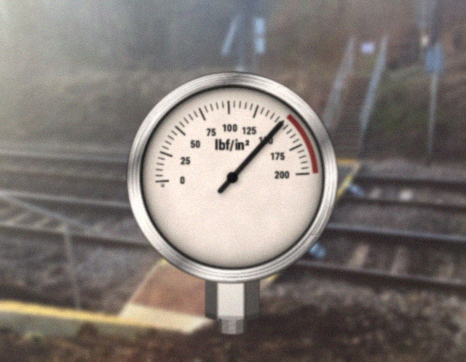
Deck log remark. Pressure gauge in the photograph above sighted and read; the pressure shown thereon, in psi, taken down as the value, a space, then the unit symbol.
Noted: 150 psi
